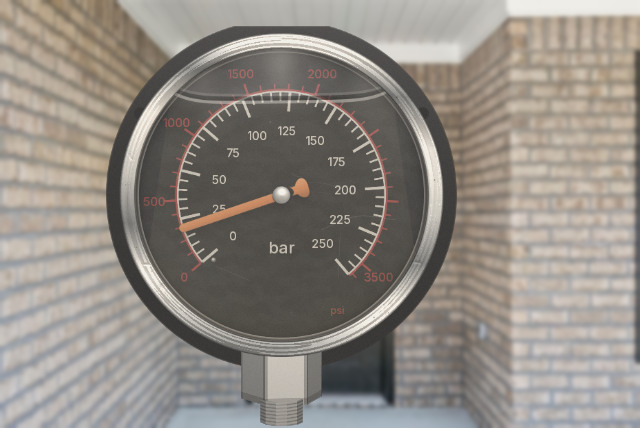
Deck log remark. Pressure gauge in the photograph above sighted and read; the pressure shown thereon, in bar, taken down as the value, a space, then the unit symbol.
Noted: 20 bar
